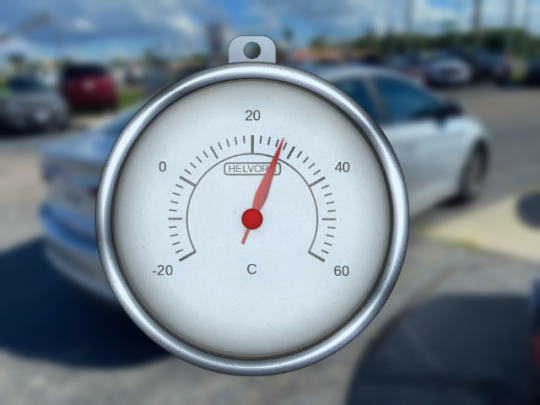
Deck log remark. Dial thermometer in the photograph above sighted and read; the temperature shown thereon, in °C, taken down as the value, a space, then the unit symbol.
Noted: 27 °C
